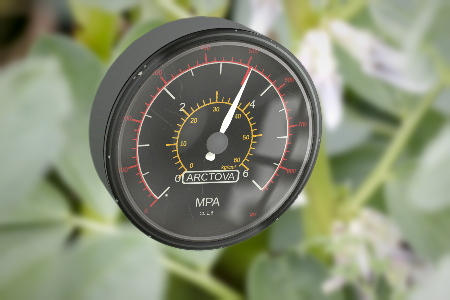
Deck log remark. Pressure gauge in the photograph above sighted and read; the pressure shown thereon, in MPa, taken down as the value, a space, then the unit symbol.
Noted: 3.5 MPa
